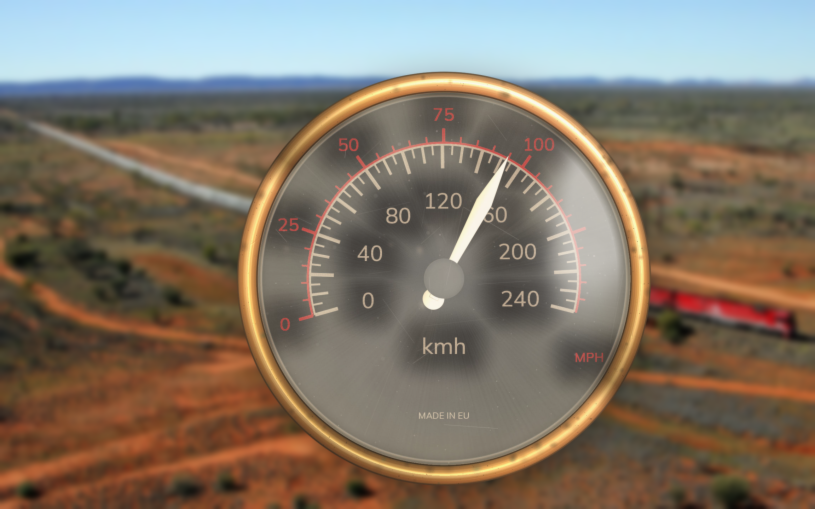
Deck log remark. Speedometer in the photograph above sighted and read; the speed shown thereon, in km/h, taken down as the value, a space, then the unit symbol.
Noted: 152.5 km/h
